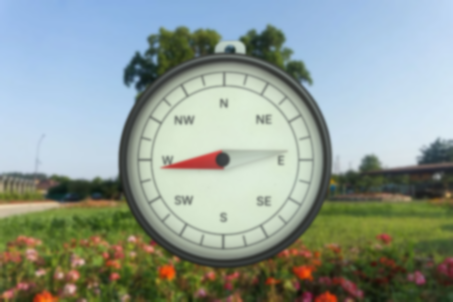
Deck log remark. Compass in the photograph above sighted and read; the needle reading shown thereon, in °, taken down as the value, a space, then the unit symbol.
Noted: 262.5 °
